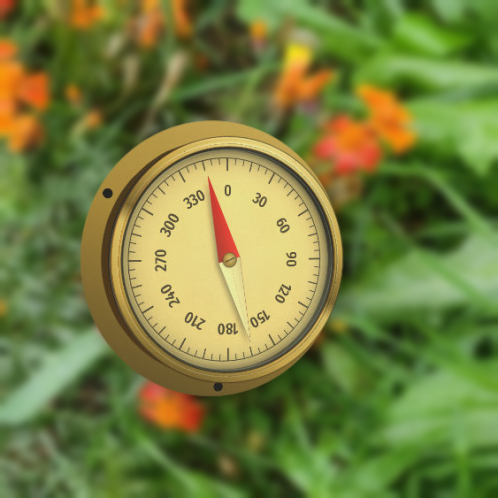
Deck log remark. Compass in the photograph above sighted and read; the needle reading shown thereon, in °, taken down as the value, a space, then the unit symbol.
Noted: 345 °
